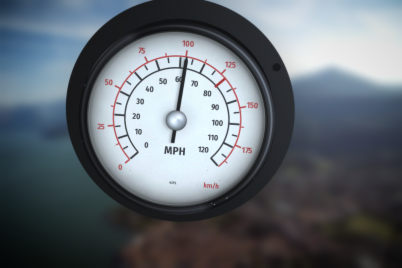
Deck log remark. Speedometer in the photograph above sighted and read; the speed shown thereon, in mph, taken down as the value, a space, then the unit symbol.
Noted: 62.5 mph
